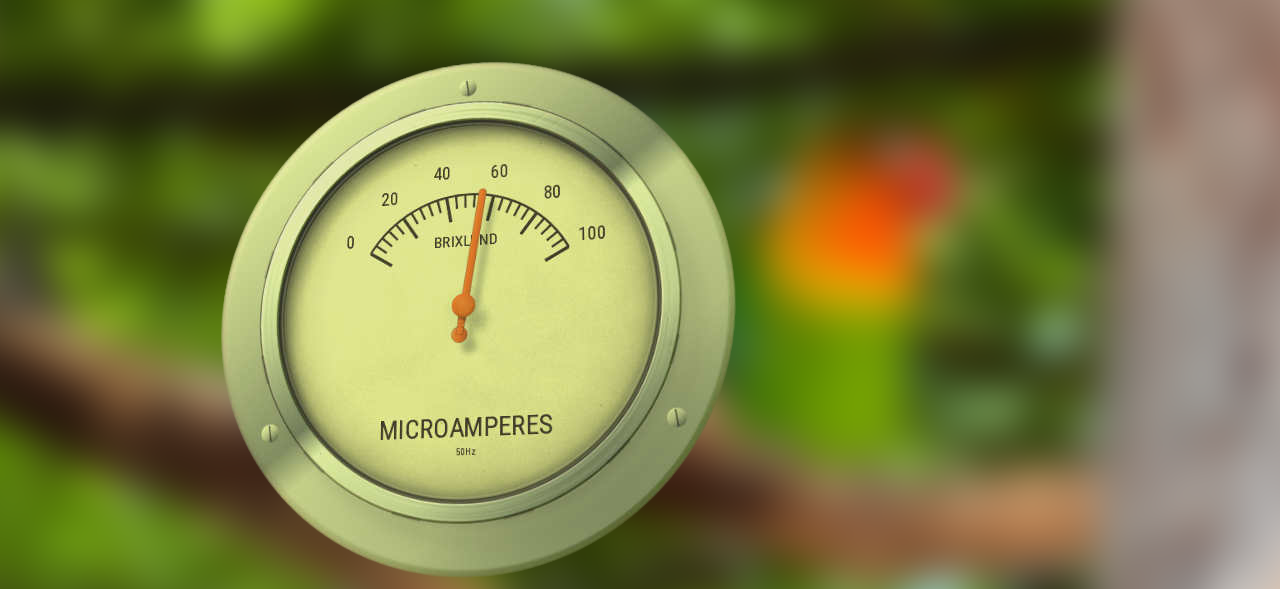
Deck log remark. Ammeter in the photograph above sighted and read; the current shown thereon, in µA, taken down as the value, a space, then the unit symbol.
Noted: 56 µA
